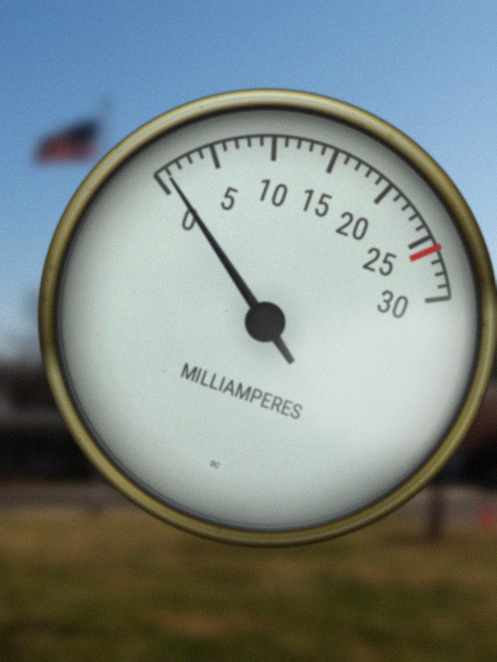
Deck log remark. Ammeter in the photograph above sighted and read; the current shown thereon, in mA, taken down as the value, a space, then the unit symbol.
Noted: 1 mA
